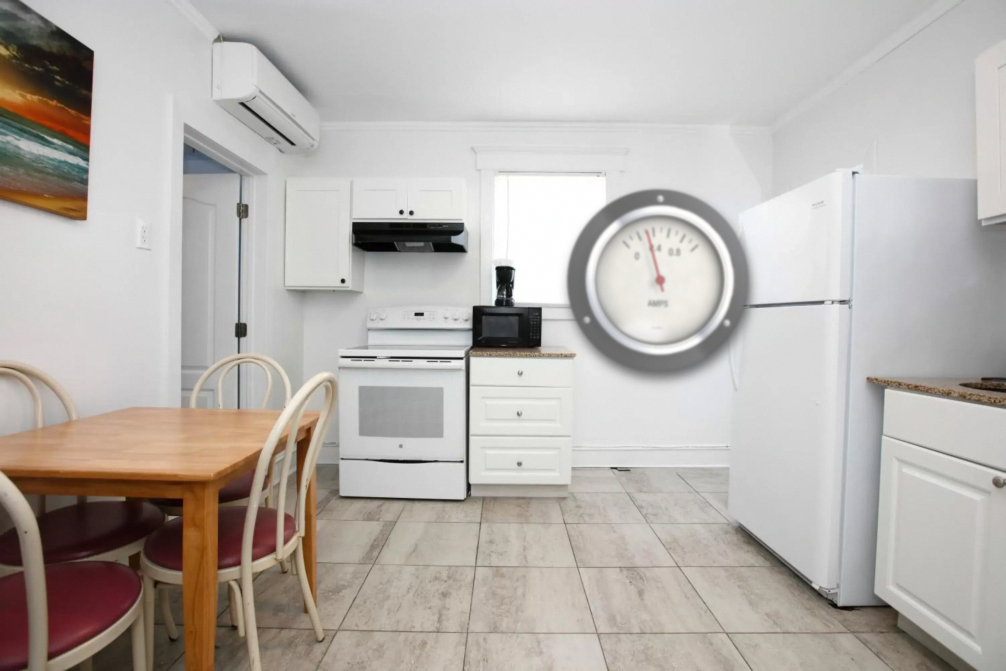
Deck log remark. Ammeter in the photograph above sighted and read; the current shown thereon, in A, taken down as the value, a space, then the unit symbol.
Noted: 0.3 A
